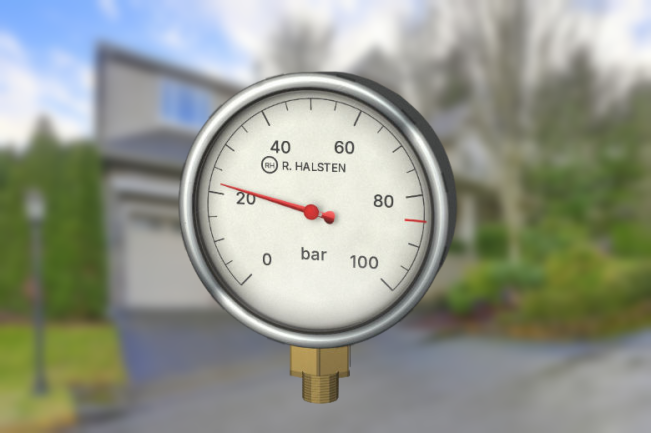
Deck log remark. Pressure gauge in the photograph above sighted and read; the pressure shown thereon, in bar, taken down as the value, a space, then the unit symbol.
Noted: 22.5 bar
